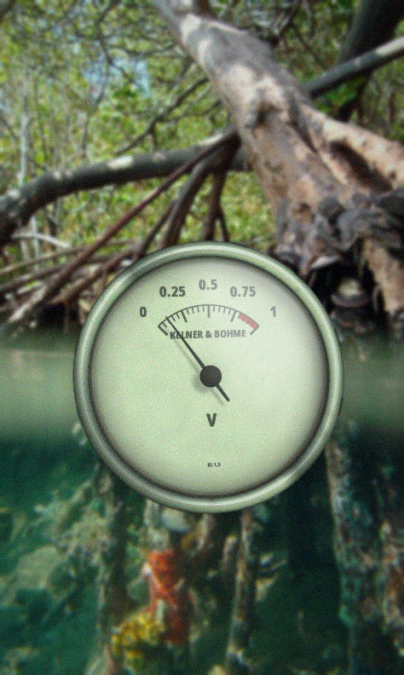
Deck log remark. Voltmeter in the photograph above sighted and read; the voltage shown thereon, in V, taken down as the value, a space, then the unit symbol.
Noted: 0.1 V
